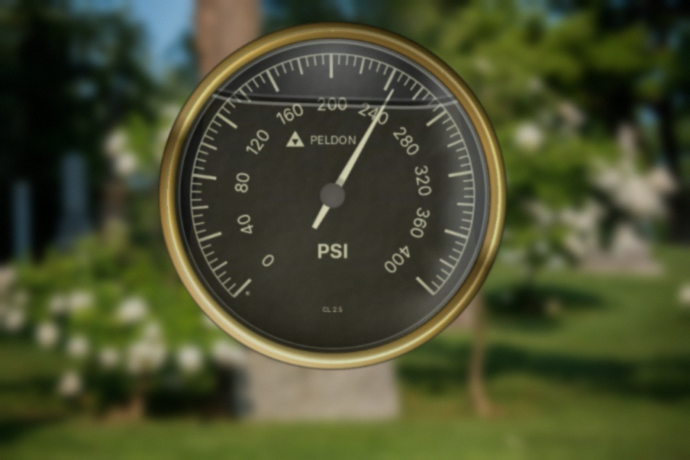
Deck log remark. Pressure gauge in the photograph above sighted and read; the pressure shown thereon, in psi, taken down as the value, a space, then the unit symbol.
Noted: 245 psi
